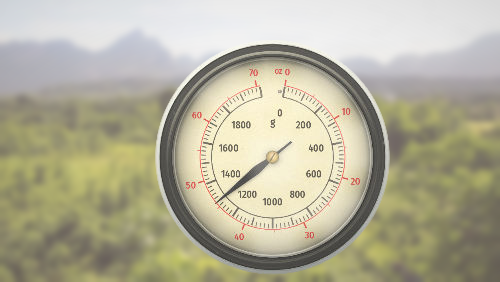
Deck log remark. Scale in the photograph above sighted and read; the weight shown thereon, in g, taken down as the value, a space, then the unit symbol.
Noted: 1300 g
